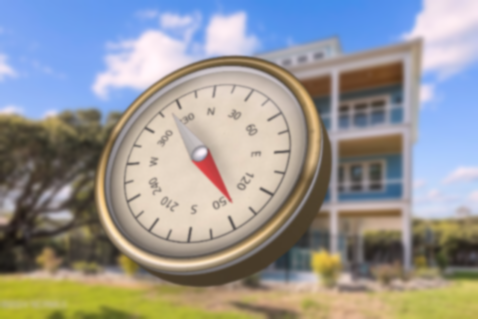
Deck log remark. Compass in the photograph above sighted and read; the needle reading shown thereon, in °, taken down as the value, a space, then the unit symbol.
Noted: 142.5 °
